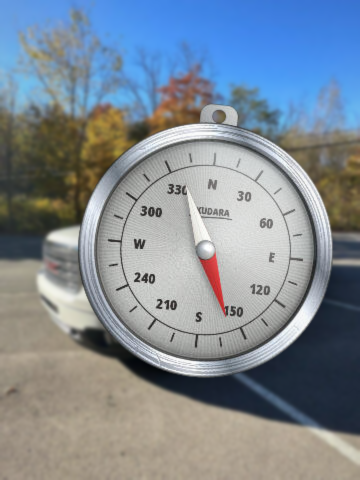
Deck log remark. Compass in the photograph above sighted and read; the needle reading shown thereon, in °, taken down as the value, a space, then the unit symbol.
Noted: 157.5 °
